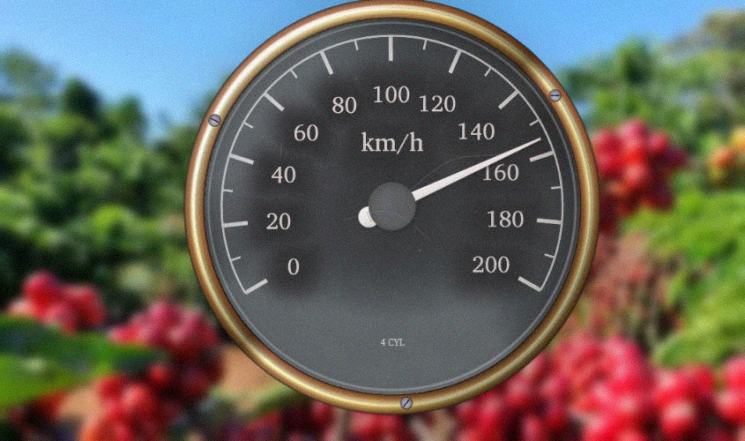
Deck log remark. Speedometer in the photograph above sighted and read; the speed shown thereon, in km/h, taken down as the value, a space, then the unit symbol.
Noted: 155 km/h
